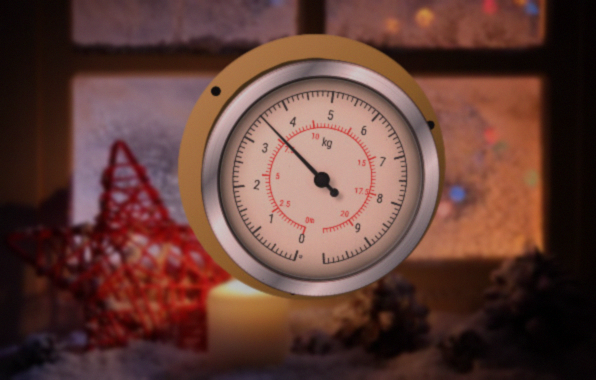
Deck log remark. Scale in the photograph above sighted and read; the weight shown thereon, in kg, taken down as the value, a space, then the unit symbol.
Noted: 3.5 kg
